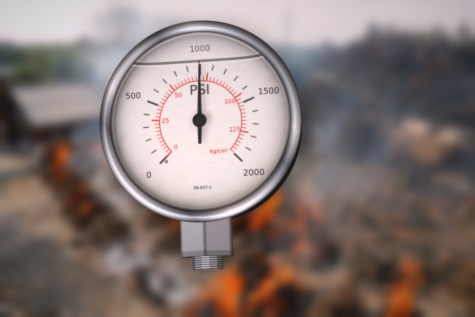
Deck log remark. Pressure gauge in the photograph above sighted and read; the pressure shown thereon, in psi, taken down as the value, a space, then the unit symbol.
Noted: 1000 psi
